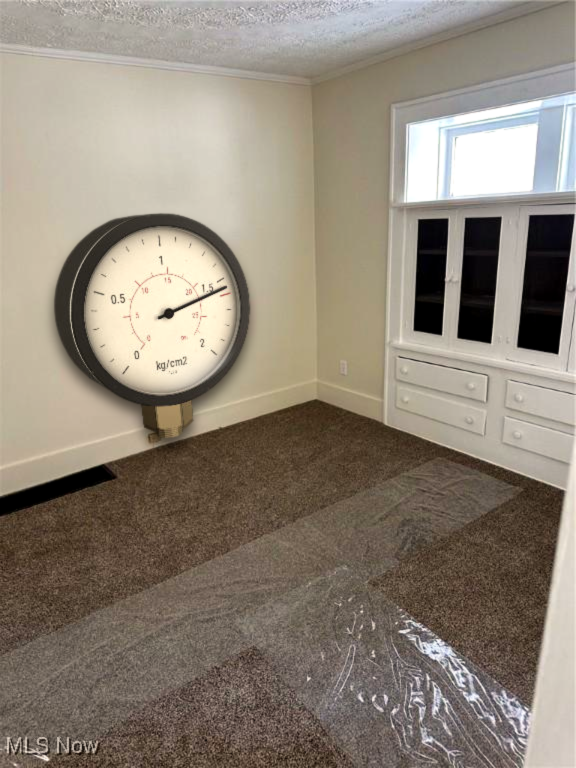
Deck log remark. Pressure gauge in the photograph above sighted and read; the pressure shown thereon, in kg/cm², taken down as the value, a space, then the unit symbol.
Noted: 1.55 kg/cm²
